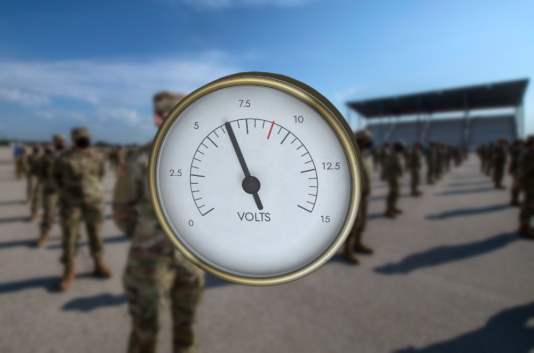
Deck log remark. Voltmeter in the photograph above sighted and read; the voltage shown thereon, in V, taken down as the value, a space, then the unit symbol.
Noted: 6.5 V
